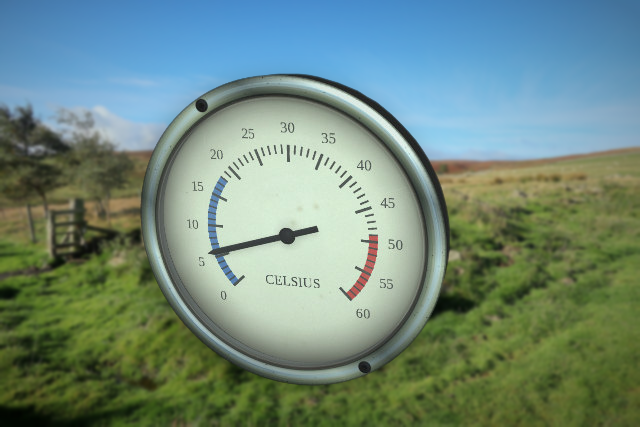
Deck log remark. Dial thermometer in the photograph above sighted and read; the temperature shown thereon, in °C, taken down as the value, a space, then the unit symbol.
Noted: 6 °C
